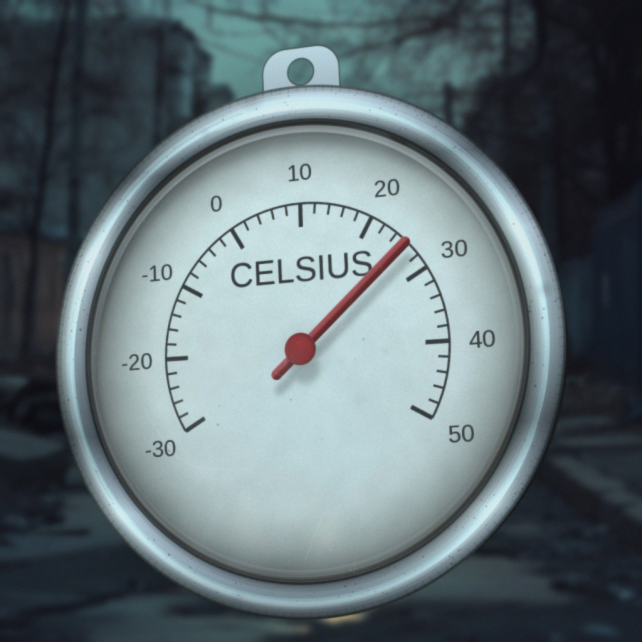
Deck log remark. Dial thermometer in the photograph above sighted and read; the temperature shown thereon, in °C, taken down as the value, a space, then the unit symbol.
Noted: 26 °C
